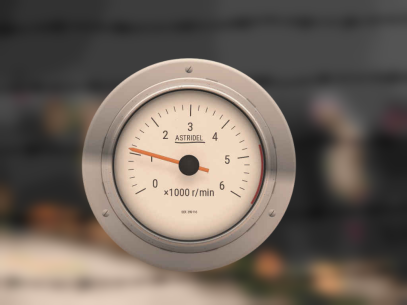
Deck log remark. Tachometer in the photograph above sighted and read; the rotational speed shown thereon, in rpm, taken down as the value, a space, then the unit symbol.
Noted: 1100 rpm
